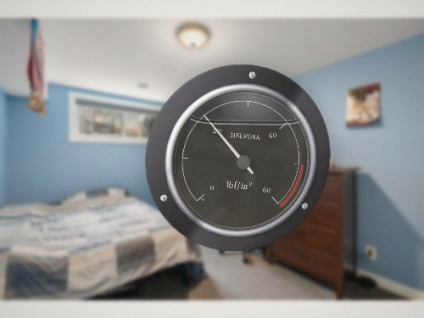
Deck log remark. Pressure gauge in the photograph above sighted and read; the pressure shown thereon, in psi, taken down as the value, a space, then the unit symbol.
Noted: 20 psi
